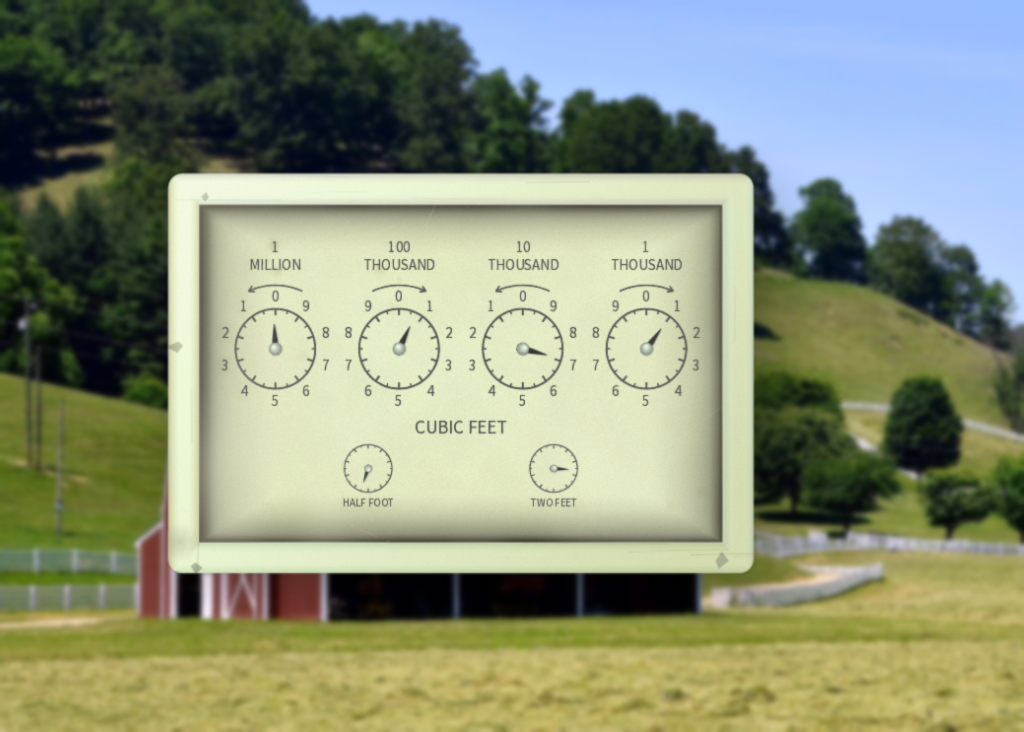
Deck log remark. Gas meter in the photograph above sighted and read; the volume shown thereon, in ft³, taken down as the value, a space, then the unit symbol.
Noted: 7100 ft³
